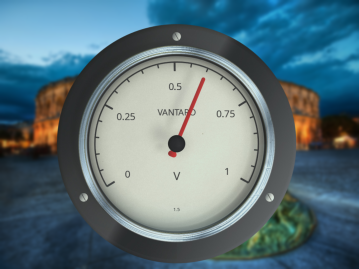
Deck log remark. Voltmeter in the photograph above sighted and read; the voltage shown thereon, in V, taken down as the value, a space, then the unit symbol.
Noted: 0.6 V
